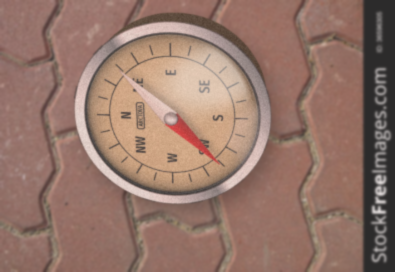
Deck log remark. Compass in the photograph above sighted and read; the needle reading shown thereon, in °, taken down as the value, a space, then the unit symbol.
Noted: 225 °
